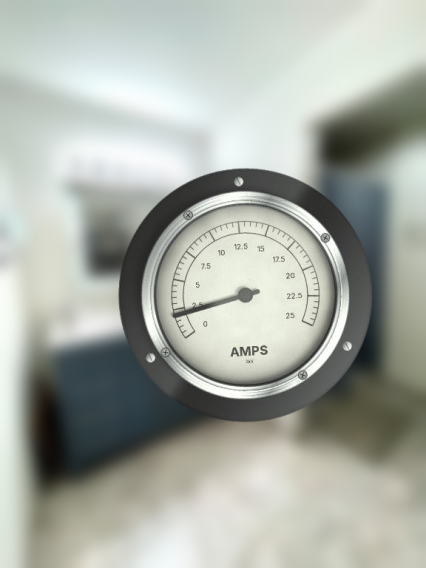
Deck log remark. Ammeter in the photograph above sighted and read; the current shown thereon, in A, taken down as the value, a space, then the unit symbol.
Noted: 2 A
